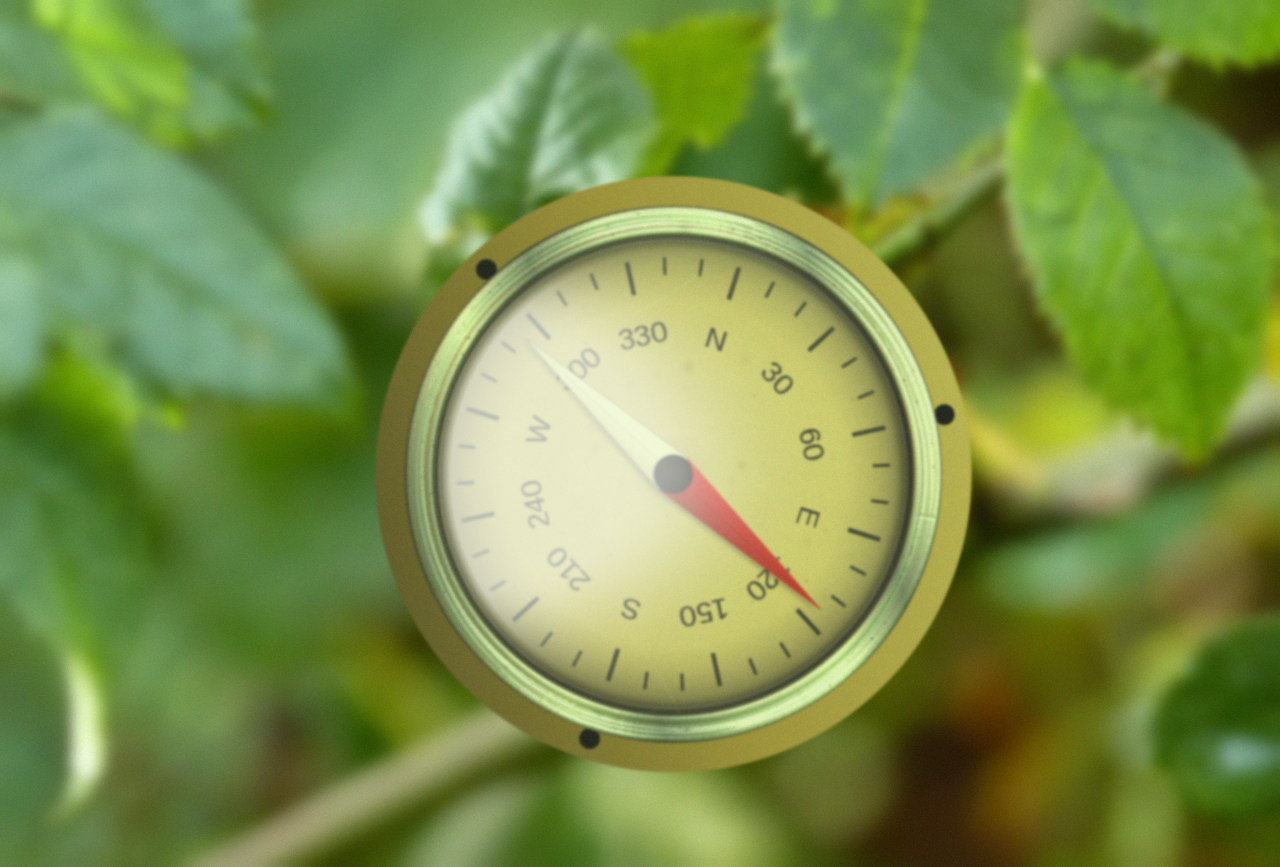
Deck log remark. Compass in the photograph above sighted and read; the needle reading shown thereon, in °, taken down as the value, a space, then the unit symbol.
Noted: 115 °
